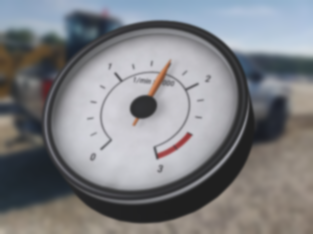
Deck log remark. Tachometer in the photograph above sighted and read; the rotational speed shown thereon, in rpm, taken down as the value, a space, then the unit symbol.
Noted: 1600 rpm
